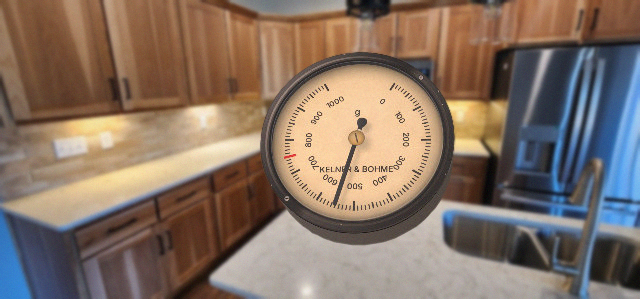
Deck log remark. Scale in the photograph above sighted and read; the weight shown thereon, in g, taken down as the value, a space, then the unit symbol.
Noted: 550 g
